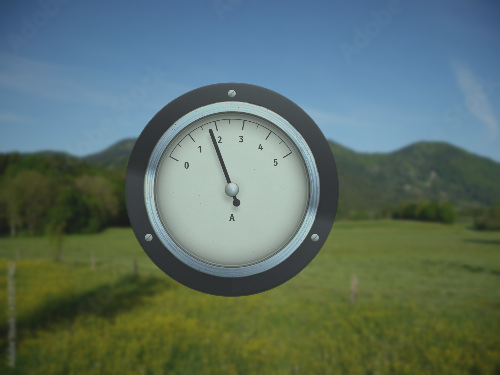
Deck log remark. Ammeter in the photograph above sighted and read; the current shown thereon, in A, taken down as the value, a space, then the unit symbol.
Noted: 1.75 A
